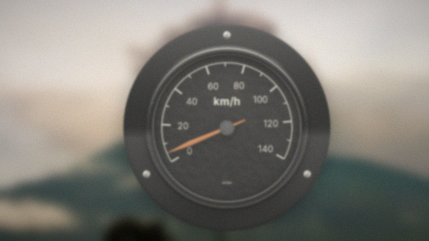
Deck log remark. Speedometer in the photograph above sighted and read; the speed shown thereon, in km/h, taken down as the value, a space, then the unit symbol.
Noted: 5 km/h
